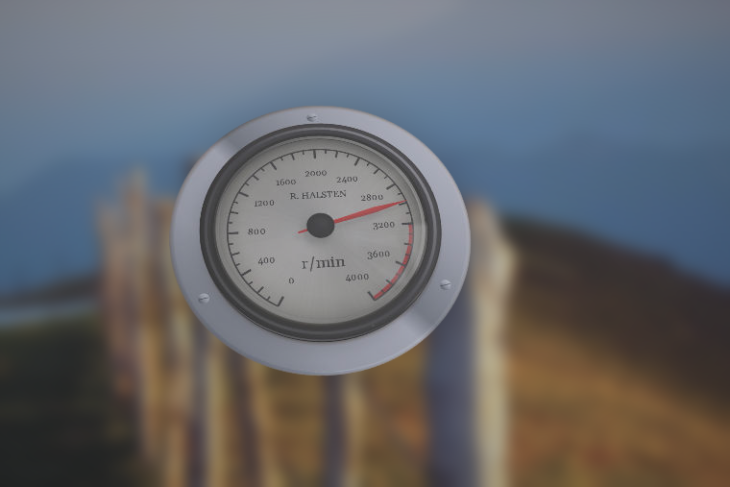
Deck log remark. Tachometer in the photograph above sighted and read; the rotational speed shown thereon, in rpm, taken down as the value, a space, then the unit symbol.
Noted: 3000 rpm
